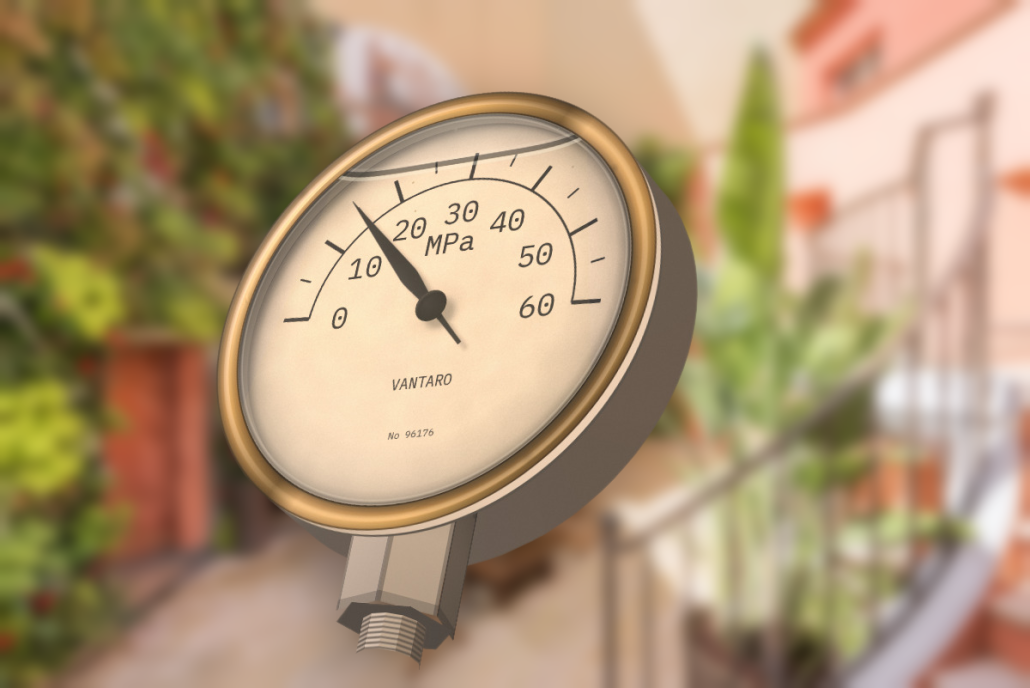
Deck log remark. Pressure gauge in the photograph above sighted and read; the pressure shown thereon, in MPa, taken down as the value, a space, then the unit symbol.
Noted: 15 MPa
